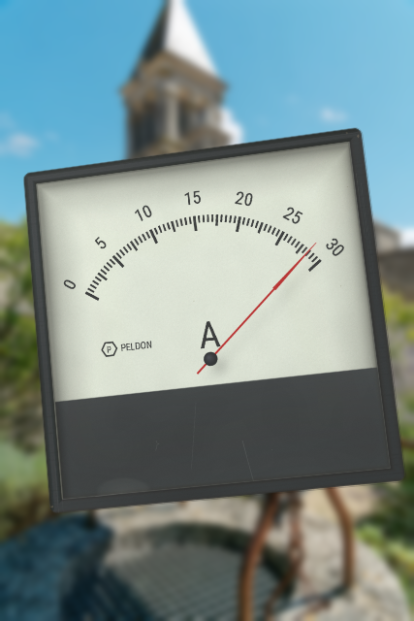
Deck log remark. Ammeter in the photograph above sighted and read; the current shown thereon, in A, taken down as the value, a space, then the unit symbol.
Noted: 28.5 A
